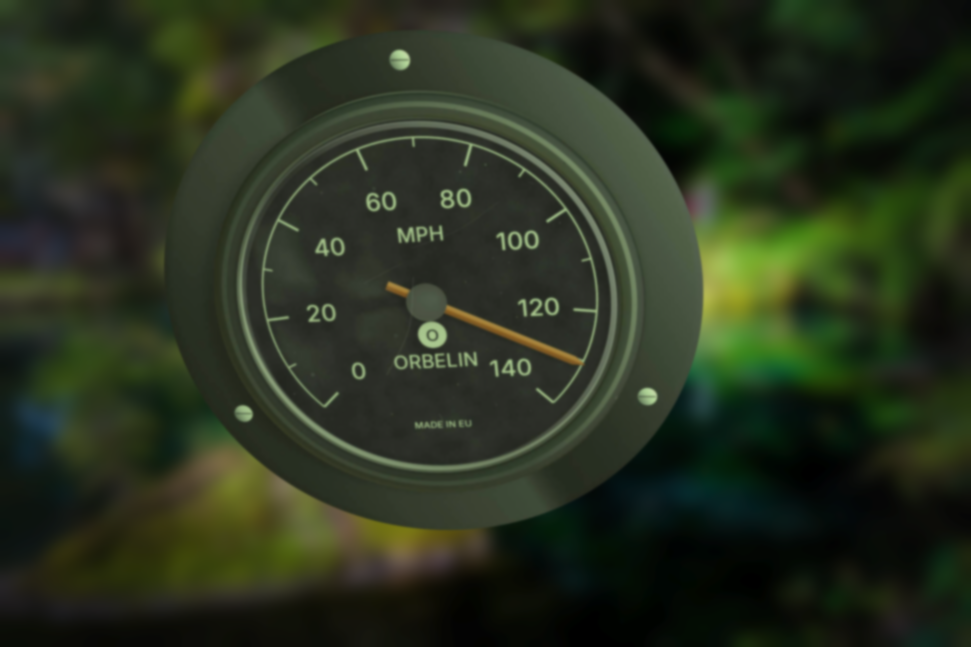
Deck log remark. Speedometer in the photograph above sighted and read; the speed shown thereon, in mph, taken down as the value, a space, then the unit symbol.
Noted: 130 mph
